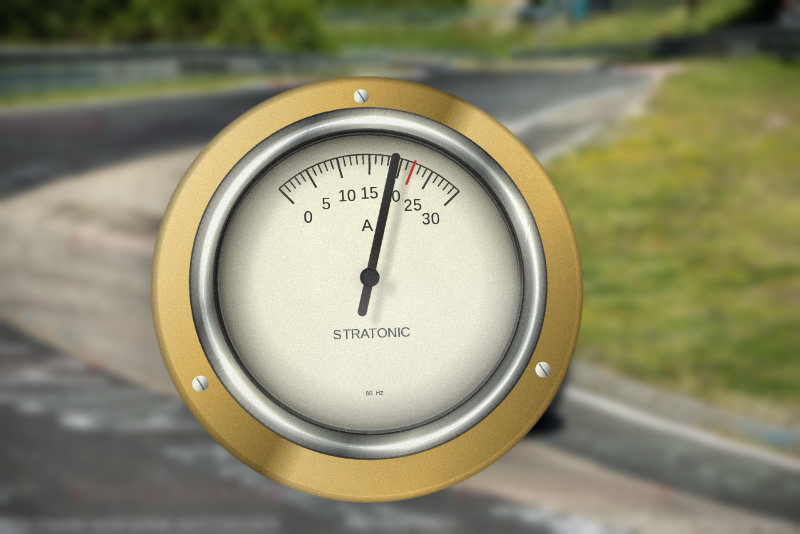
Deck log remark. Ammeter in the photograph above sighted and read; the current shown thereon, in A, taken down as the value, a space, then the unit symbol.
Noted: 19 A
